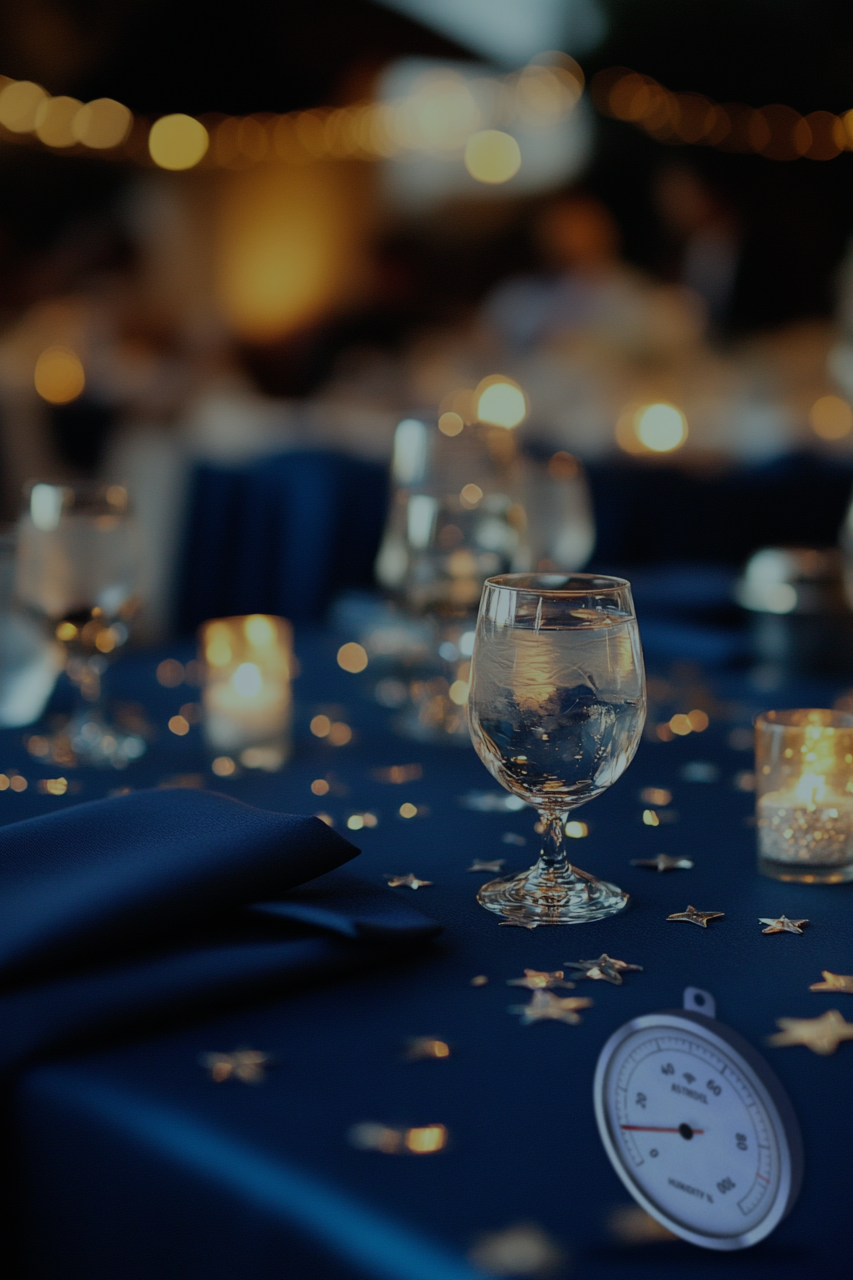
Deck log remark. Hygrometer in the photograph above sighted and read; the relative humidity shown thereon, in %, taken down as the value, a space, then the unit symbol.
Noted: 10 %
